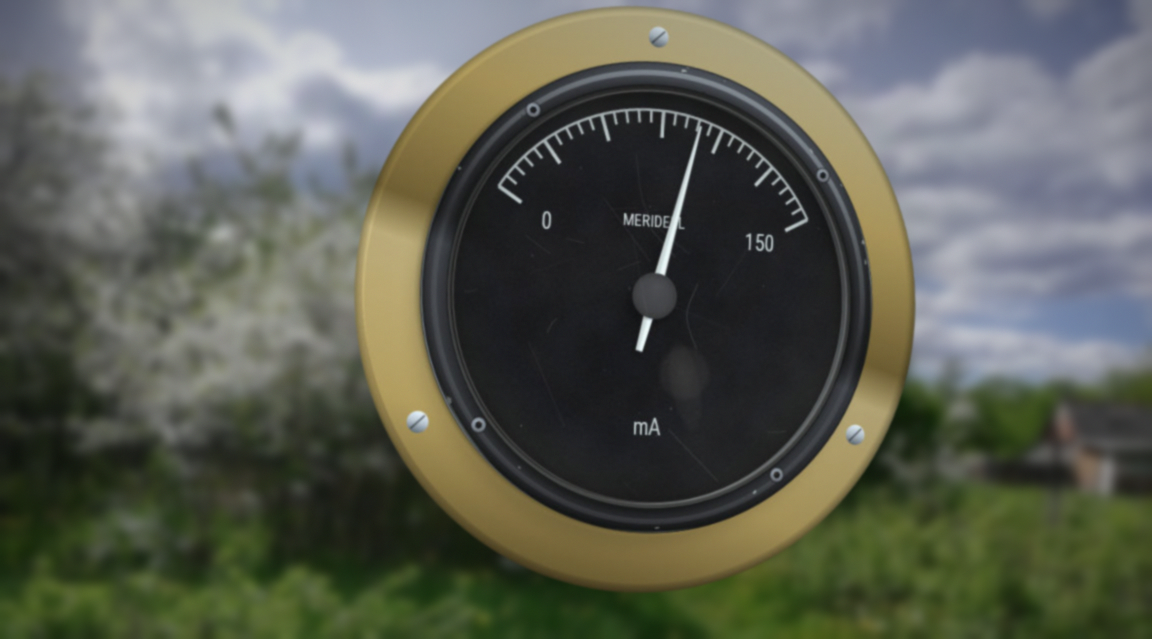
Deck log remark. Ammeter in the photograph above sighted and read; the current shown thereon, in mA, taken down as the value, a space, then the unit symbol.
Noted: 90 mA
